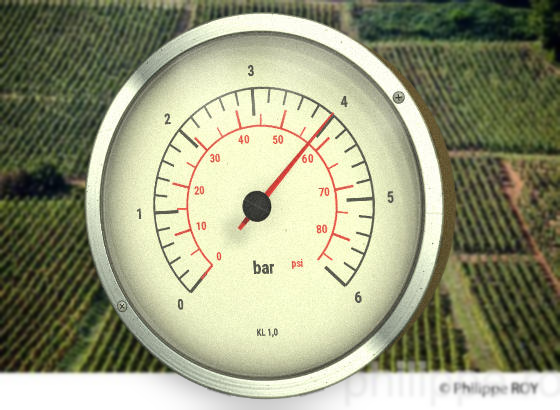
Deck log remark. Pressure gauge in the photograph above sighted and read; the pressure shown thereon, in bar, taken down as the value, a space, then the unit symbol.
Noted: 4 bar
